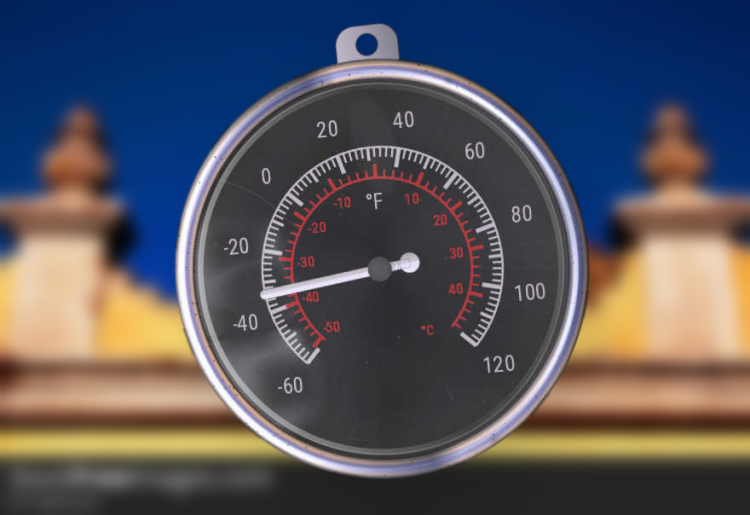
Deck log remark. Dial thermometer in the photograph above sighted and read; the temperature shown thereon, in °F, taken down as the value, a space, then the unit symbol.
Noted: -34 °F
